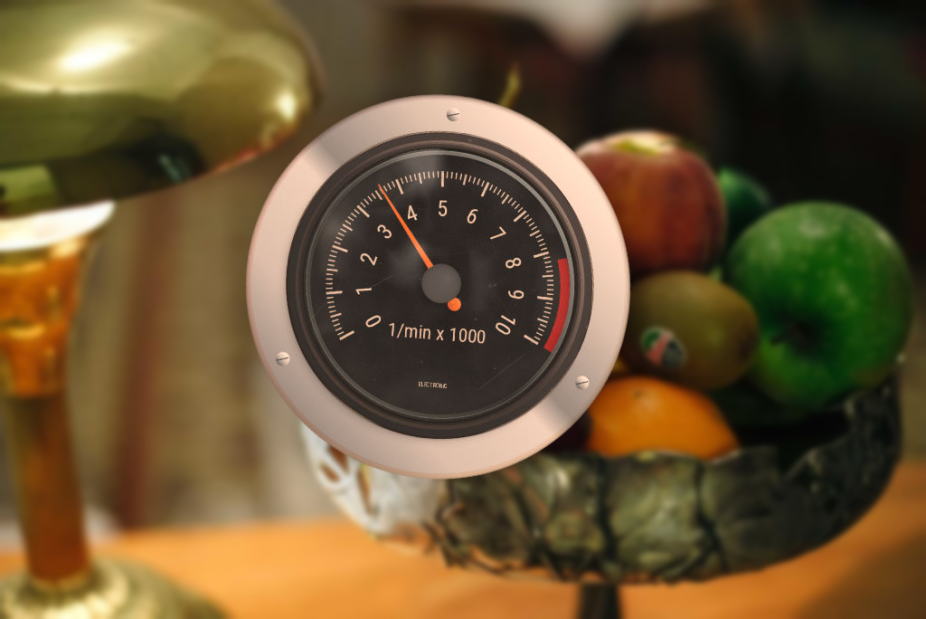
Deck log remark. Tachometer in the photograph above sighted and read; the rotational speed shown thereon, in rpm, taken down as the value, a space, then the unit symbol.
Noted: 3600 rpm
